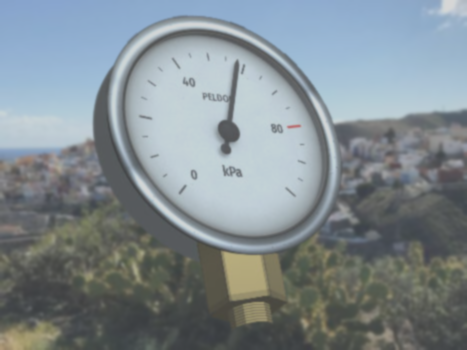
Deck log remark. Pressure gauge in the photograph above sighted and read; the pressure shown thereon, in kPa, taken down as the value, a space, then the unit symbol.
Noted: 57.5 kPa
